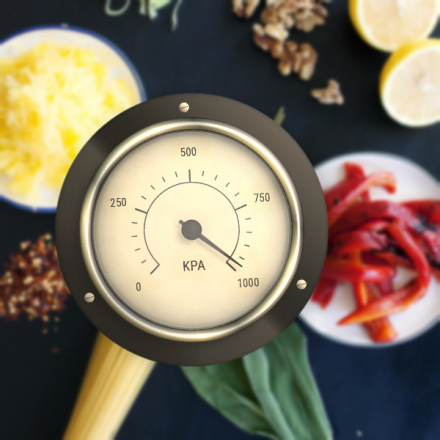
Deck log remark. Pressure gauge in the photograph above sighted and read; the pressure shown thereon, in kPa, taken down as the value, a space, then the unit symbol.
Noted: 975 kPa
